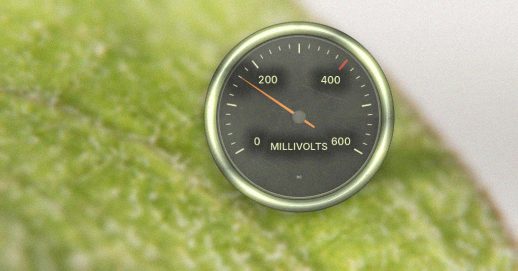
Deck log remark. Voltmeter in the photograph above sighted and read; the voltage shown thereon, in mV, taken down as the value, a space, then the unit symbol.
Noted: 160 mV
